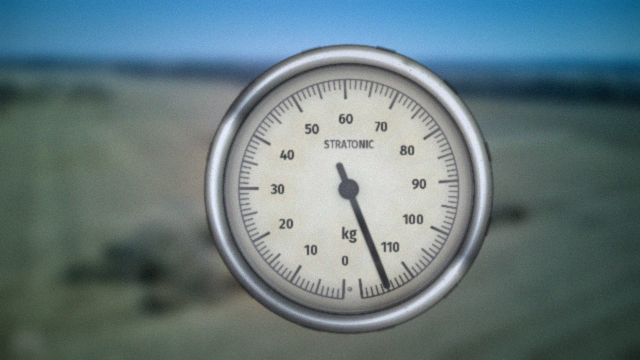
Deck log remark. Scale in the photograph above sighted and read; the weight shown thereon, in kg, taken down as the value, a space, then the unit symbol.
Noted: 115 kg
